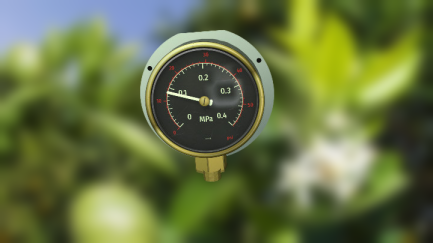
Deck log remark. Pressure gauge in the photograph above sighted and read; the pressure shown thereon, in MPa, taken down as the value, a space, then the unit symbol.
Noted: 0.09 MPa
